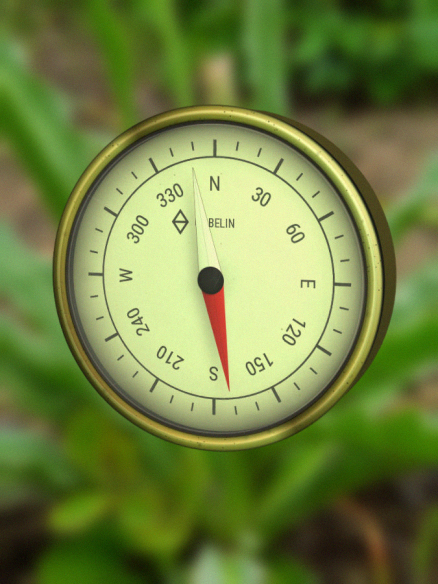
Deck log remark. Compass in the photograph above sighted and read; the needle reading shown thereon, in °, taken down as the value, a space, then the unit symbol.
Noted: 170 °
